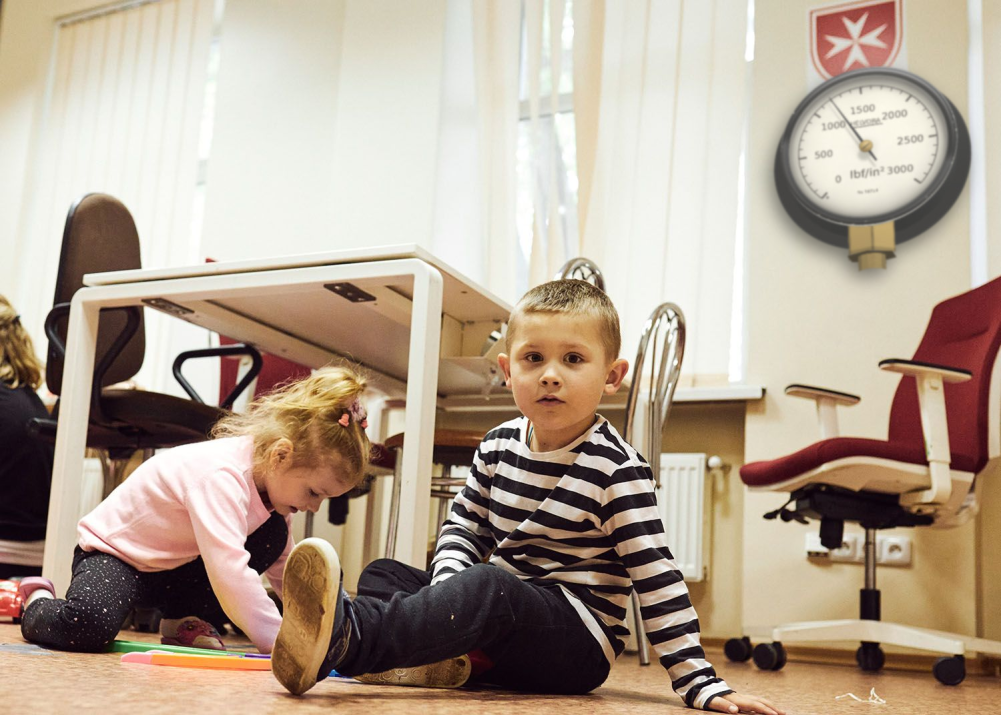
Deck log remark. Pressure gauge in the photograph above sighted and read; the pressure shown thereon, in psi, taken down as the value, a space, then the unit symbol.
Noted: 1200 psi
